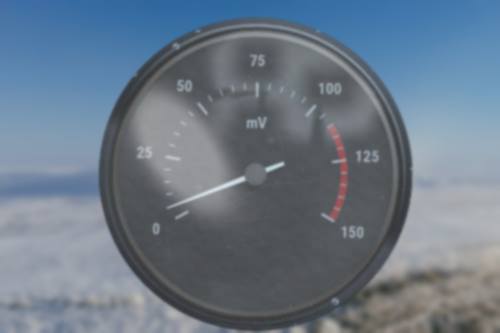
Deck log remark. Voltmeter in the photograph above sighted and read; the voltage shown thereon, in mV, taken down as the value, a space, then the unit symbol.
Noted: 5 mV
